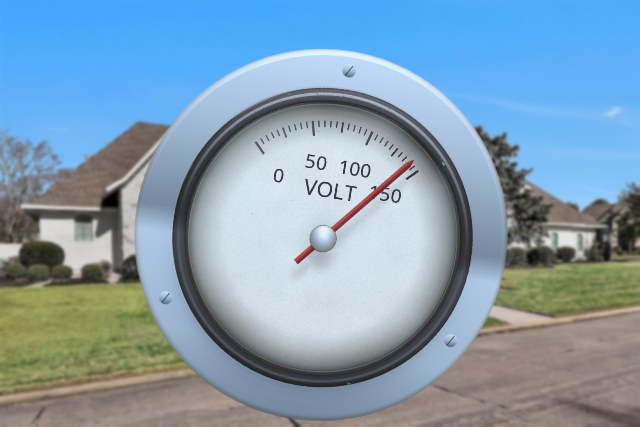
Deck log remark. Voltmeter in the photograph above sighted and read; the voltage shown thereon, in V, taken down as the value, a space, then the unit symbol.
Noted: 140 V
